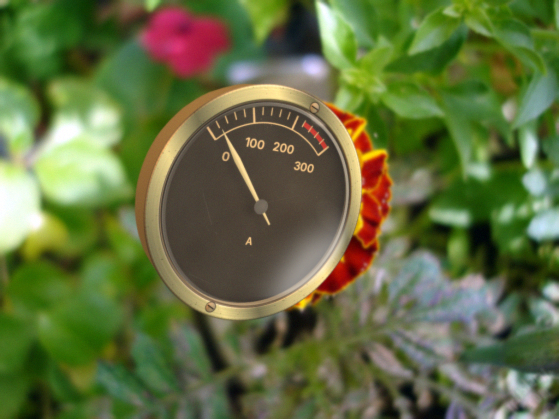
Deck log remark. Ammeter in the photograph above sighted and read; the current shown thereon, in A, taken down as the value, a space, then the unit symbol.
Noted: 20 A
